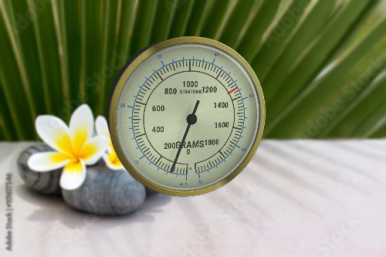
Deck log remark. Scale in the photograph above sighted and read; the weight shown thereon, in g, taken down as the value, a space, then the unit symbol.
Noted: 100 g
